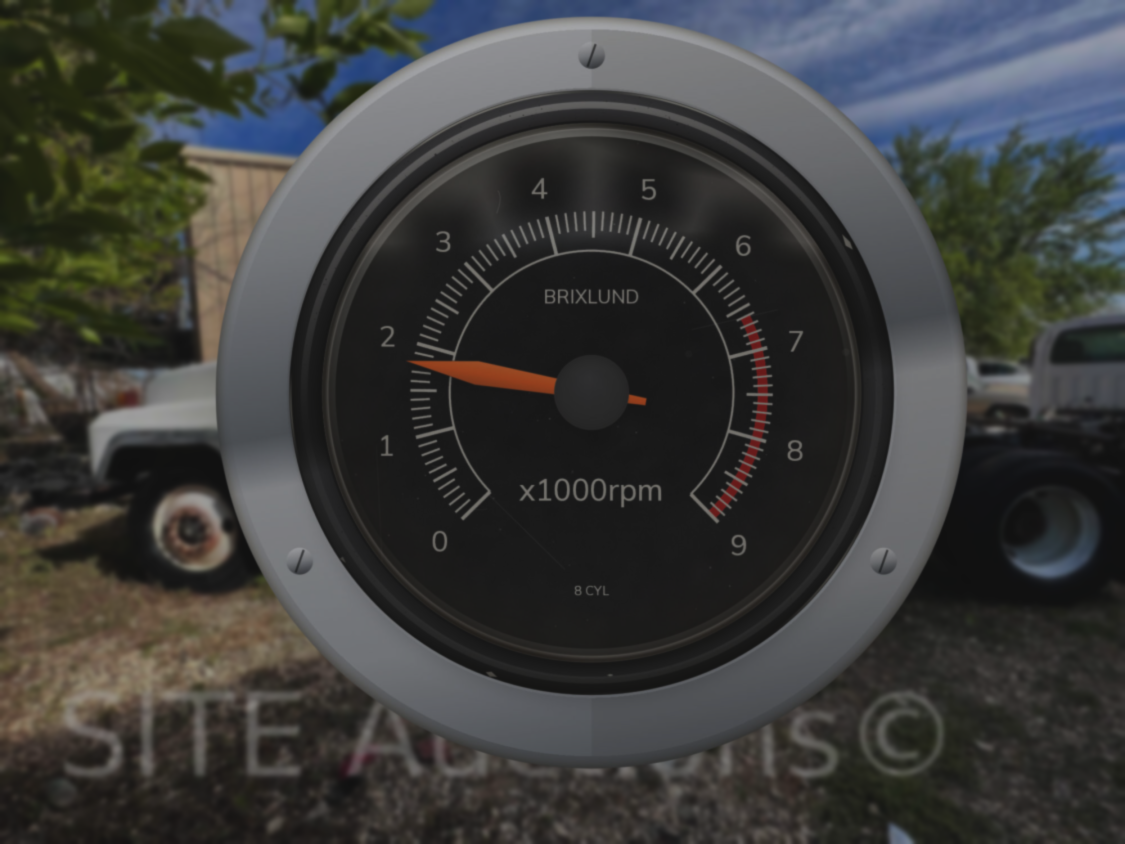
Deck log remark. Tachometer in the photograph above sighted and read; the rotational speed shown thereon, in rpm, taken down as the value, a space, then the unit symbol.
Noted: 1800 rpm
